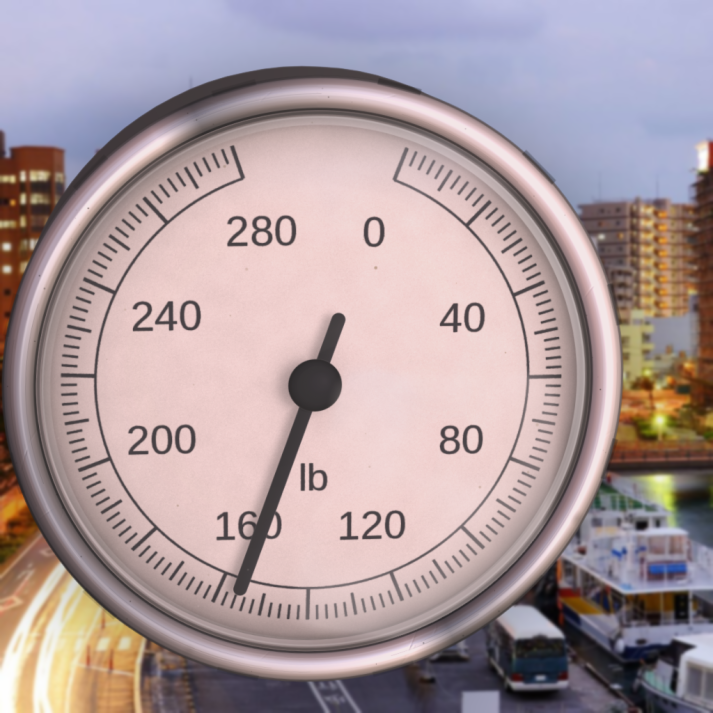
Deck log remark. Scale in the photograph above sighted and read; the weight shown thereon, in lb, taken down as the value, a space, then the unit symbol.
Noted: 156 lb
